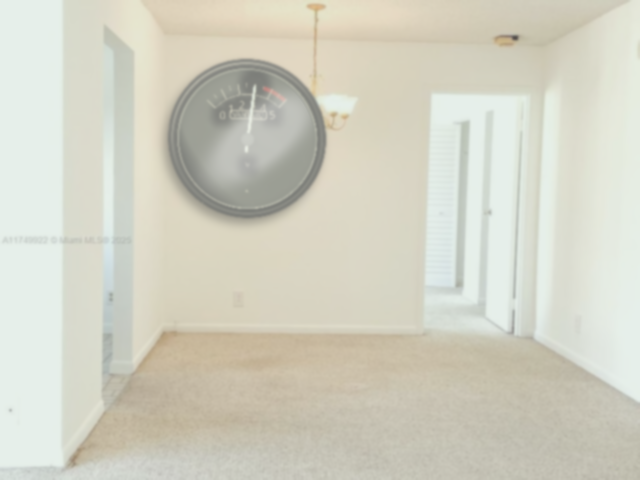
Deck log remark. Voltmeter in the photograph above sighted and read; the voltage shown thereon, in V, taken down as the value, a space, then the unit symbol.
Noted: 3 V
